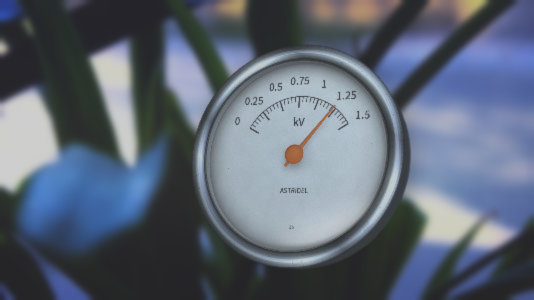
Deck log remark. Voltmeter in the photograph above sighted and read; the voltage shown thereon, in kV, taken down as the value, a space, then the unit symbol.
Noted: 1.25 kV
